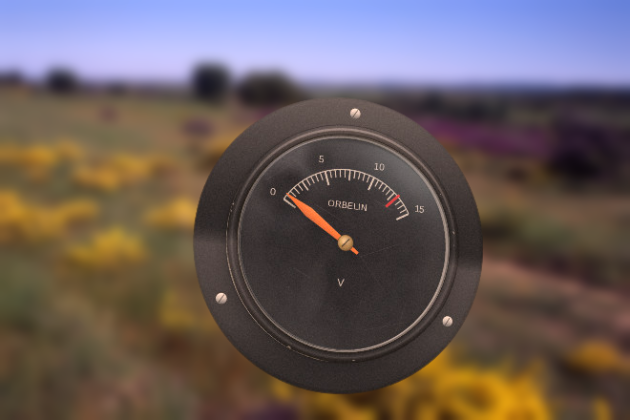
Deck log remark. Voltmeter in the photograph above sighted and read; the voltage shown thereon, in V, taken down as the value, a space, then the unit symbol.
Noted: 0.5 V
